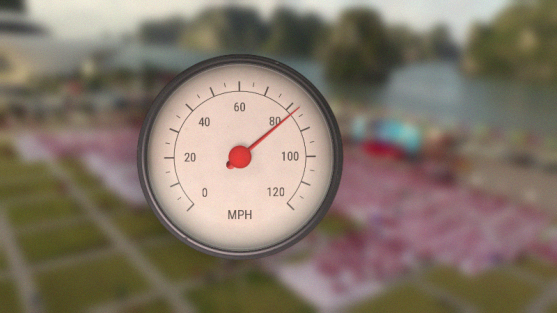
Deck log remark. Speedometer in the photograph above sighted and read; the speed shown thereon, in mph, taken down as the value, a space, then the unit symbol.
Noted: 82.5 mph
